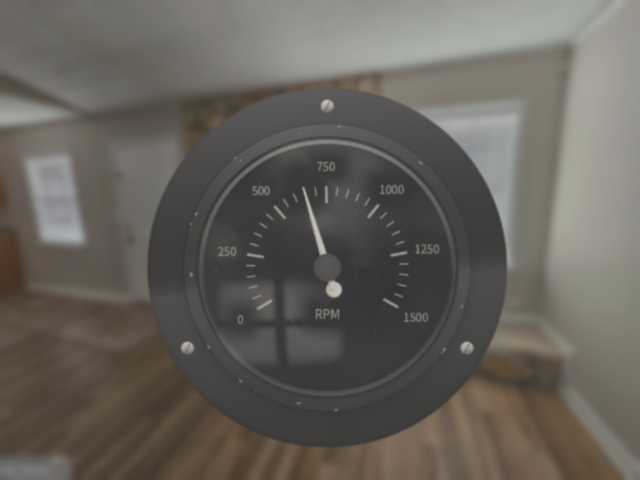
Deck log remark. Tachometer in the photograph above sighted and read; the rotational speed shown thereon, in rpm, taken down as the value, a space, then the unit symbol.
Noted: 650 rpm
